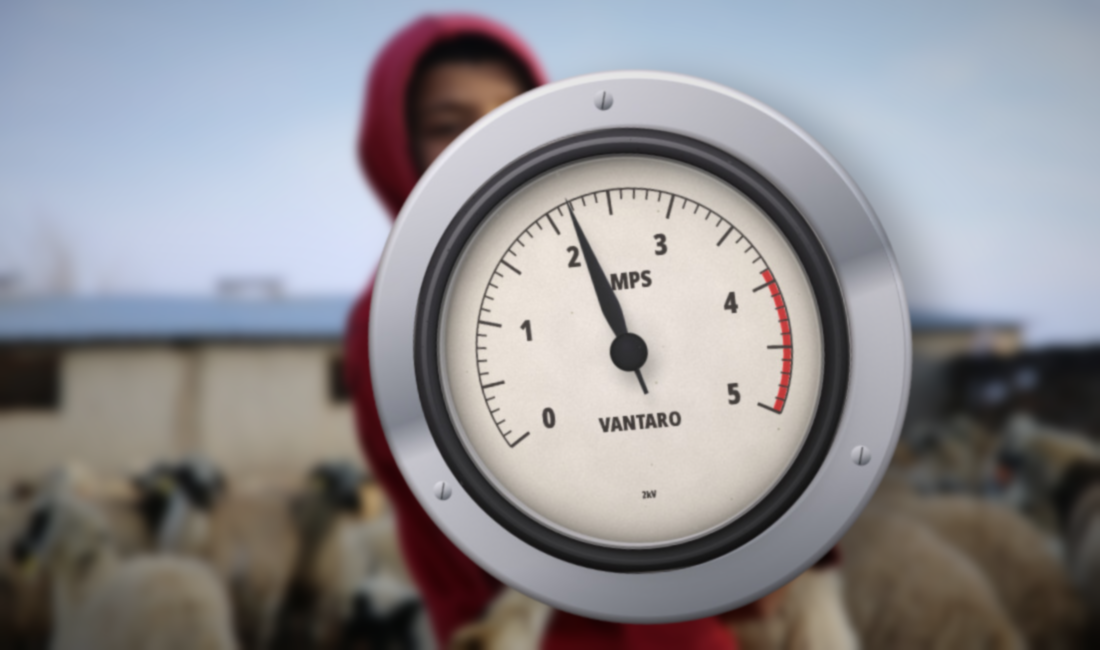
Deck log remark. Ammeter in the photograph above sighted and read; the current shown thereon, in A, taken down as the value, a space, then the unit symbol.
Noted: 2.2 A
